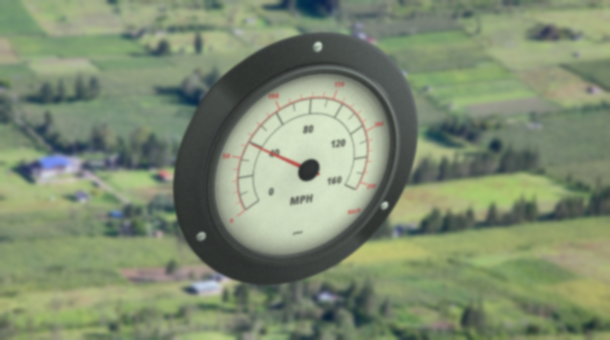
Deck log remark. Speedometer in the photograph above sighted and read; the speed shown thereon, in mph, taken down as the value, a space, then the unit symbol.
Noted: 40 mph
